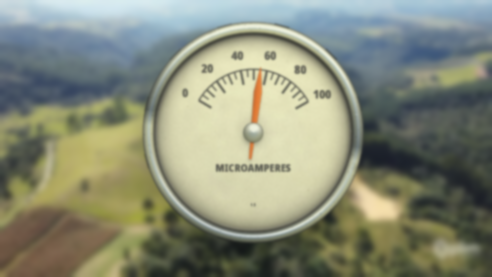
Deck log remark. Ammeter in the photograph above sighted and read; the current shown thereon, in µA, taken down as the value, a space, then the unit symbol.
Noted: 55 µA
